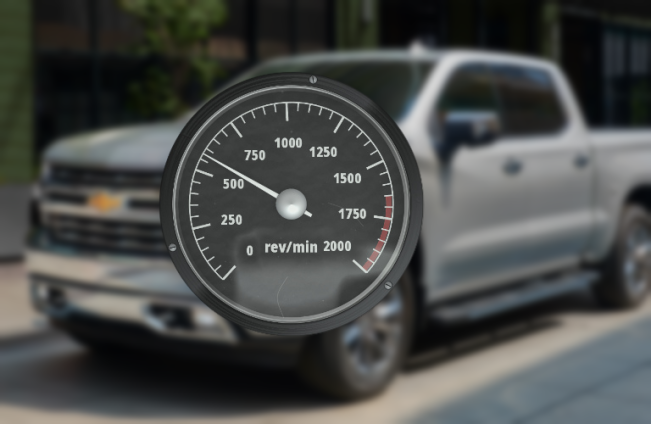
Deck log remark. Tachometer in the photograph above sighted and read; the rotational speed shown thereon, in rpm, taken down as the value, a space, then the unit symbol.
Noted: 575 rpm
